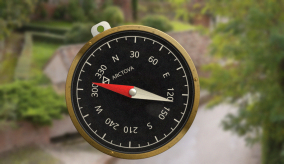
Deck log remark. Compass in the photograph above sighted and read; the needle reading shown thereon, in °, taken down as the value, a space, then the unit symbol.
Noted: 310 °
